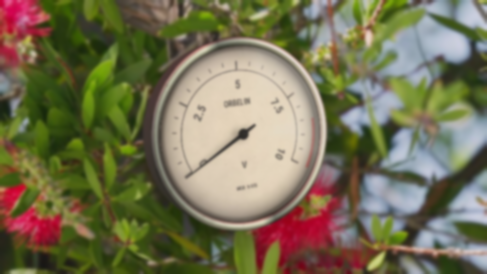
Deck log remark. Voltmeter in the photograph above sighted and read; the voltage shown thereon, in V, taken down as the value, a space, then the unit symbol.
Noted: 0 V
